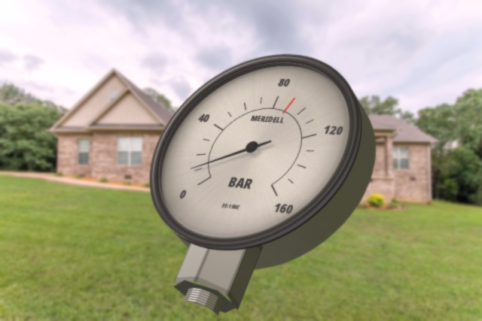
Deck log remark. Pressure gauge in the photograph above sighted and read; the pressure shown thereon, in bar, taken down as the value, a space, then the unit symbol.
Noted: 10 bar
